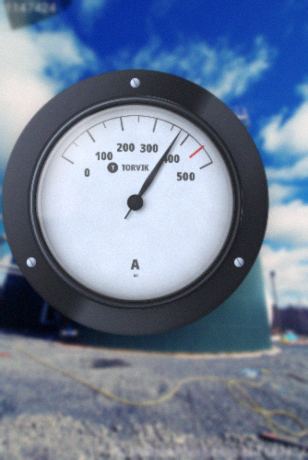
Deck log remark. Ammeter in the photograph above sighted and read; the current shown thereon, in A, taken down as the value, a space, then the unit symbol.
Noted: 375 A
